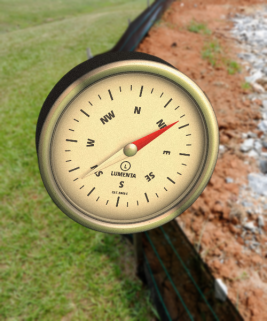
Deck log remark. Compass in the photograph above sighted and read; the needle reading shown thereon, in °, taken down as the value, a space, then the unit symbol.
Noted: 50 °
